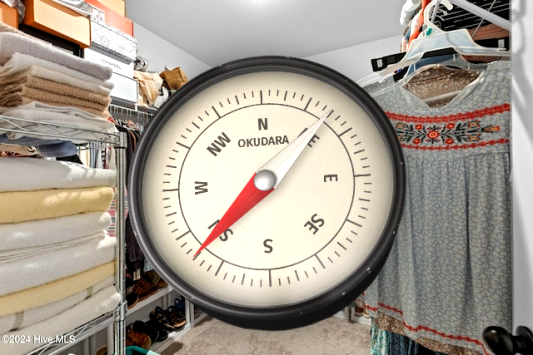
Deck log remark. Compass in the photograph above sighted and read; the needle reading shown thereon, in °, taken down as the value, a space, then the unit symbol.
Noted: 225 °
